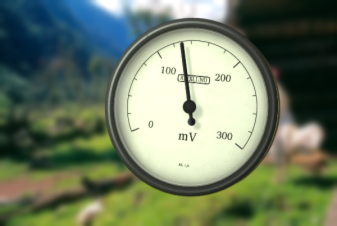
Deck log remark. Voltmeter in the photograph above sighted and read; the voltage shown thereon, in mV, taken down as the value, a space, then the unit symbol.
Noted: 130 mV
